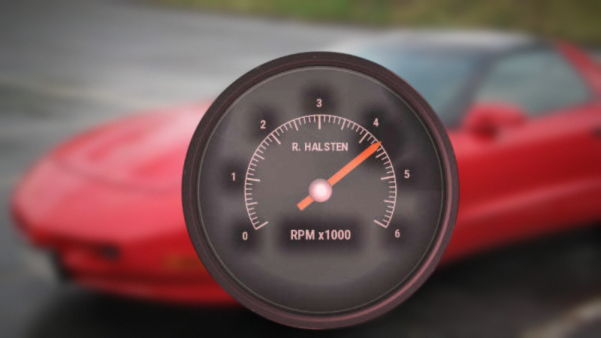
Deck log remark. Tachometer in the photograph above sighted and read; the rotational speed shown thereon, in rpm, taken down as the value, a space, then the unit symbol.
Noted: 4300 rpm
